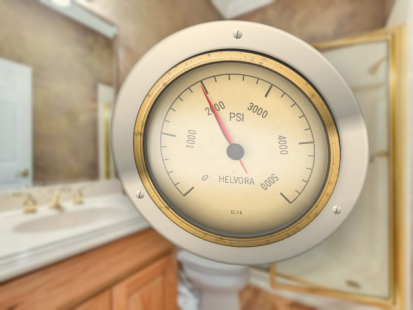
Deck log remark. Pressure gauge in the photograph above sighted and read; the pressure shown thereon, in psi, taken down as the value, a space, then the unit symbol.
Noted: 2000 psi
